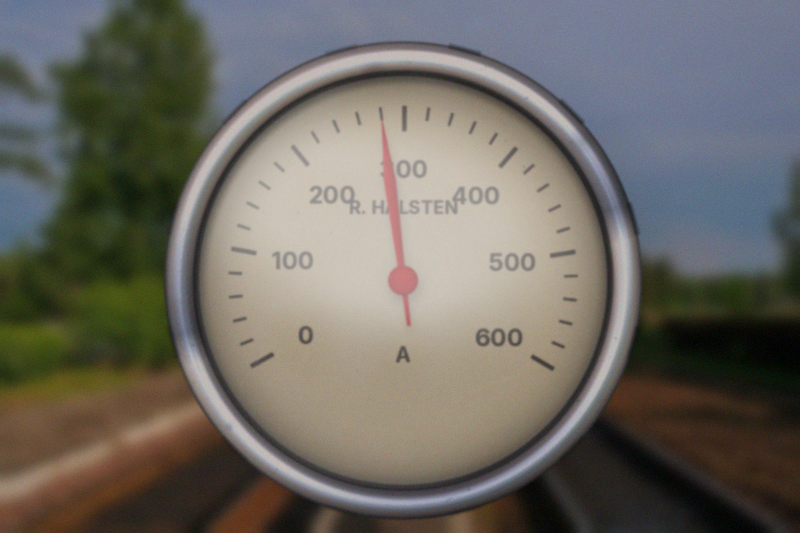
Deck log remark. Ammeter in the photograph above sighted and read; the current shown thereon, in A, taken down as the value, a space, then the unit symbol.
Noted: 280 A
